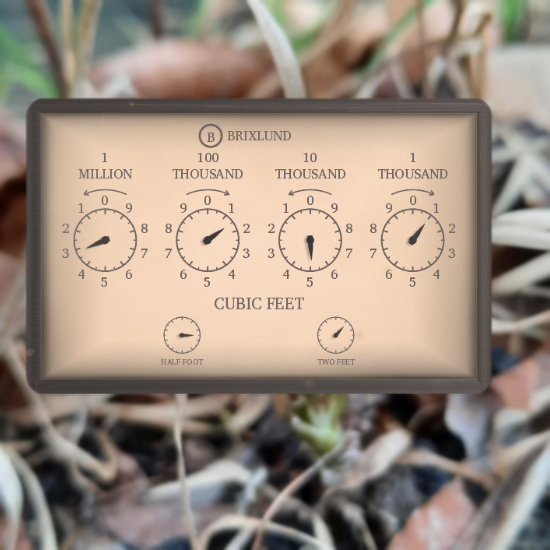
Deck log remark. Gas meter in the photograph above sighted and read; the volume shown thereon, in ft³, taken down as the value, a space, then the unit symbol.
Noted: 315100 ft³
